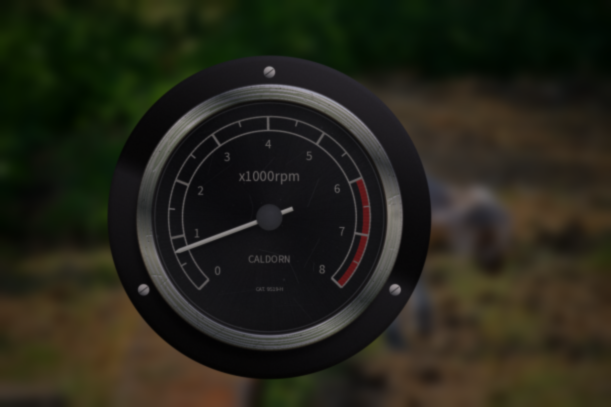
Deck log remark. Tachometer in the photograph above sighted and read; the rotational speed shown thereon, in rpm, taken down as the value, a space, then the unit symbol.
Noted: 750 rpm
